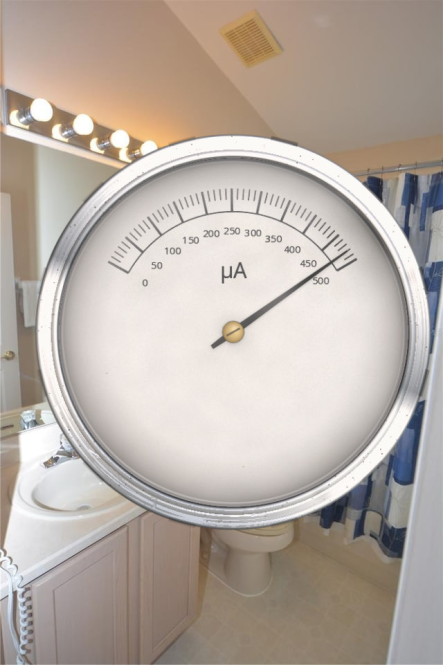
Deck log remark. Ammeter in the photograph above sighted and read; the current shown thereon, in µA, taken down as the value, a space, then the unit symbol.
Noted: 480 µA
